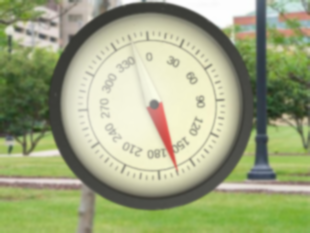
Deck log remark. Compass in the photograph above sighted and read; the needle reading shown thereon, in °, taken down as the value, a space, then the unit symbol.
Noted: 165 °
